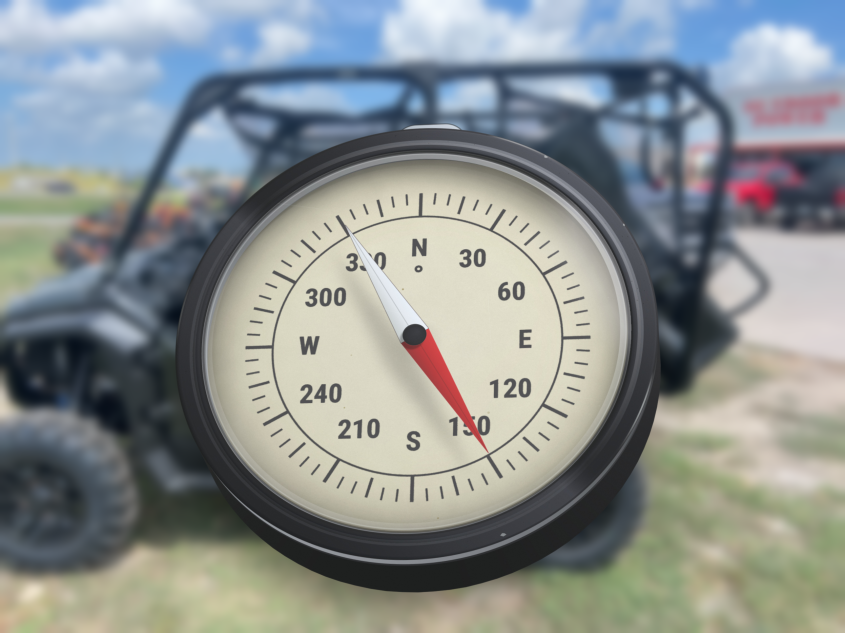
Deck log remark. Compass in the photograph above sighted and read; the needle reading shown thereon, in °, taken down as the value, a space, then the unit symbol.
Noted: 150 °
